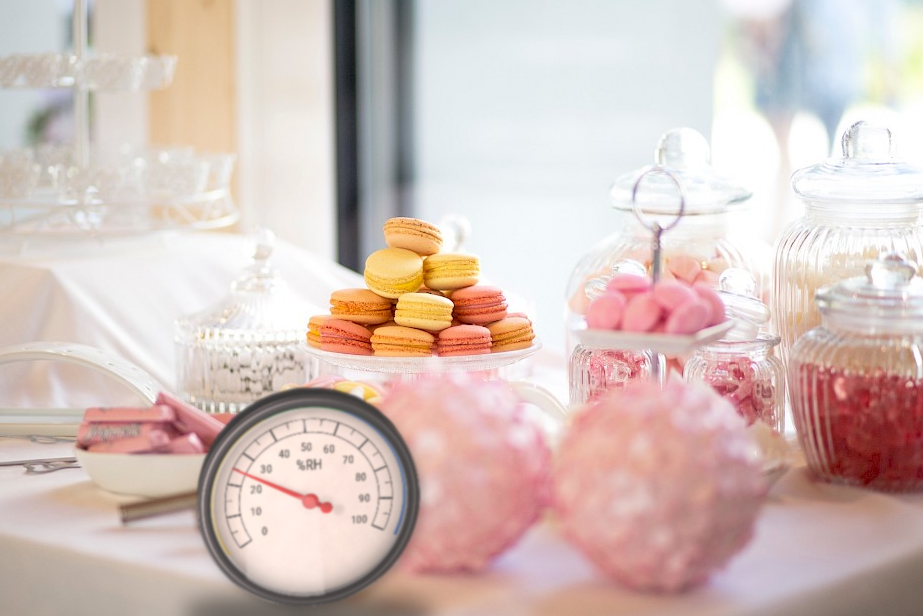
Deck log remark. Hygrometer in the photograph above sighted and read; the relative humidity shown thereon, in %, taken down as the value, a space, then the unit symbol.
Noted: 25 %
